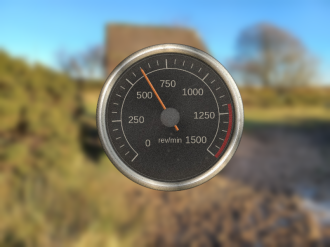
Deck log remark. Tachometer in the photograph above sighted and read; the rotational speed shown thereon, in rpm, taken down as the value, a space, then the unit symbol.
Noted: 600 rpm
